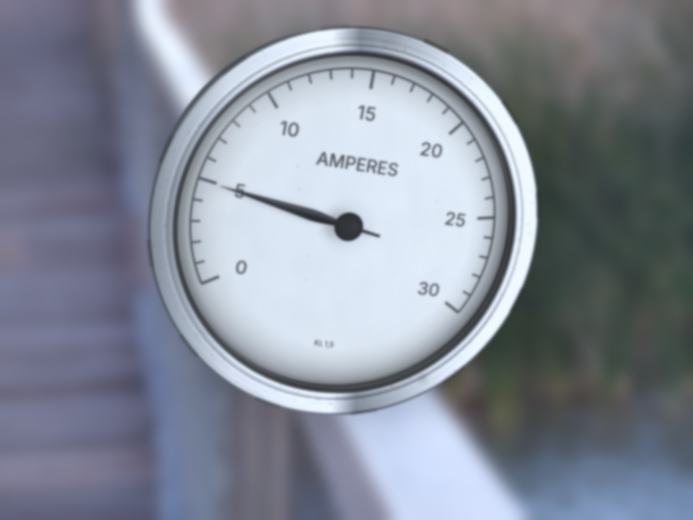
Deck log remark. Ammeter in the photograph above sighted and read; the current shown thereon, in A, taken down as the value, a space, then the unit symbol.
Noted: 5 A
